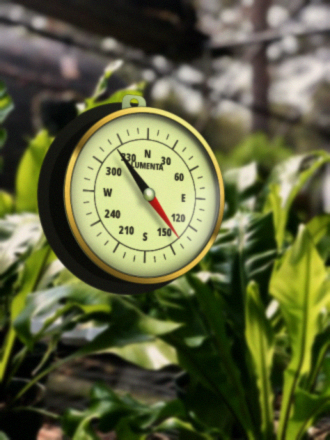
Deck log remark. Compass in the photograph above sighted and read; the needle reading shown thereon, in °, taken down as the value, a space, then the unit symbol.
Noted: 140 °
